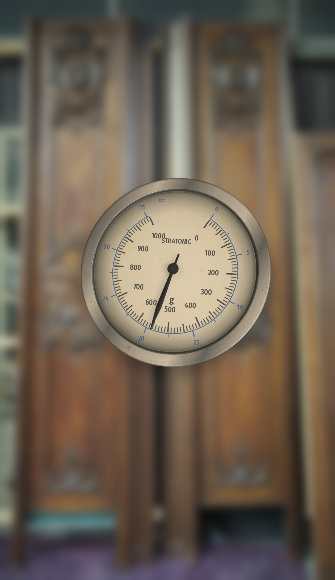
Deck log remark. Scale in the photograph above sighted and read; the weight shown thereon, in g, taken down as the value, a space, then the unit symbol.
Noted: 550 g
